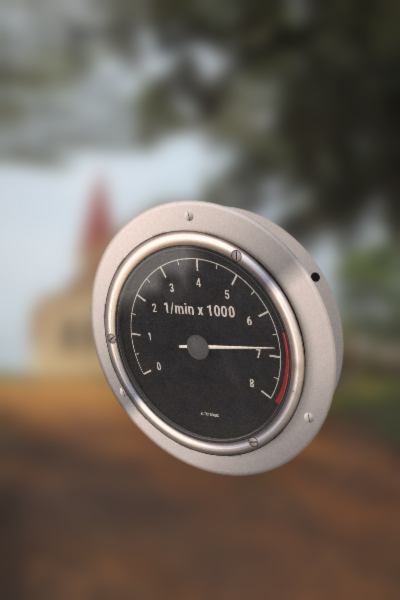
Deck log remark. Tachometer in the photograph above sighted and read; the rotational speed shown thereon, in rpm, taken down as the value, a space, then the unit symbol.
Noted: 6750 rpm
